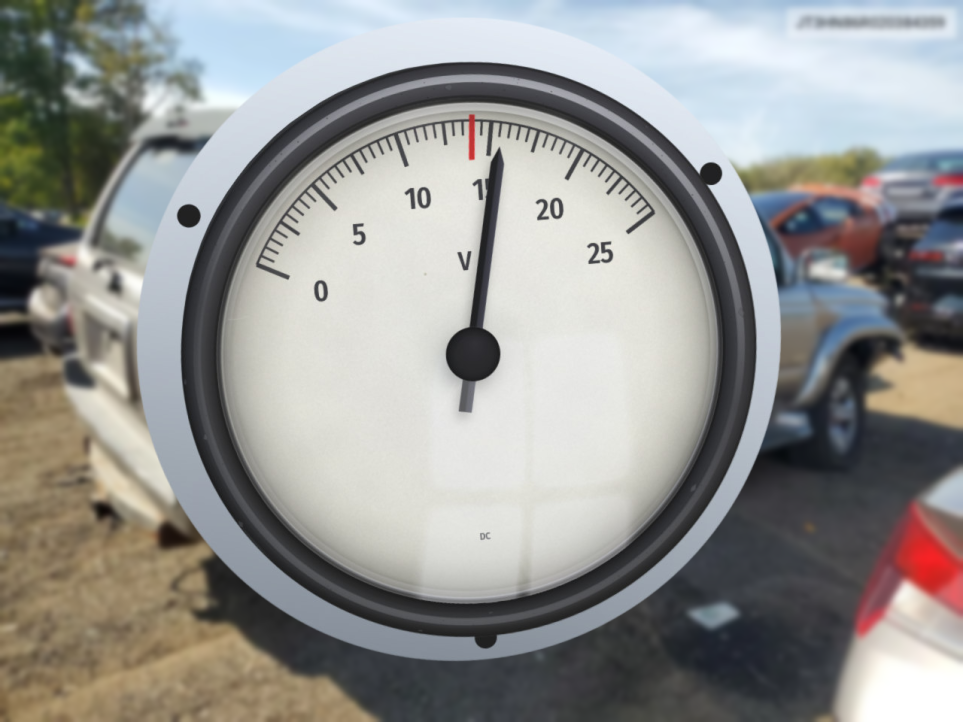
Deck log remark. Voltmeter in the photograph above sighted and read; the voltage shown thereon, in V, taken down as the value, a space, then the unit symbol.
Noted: 15.5 V
